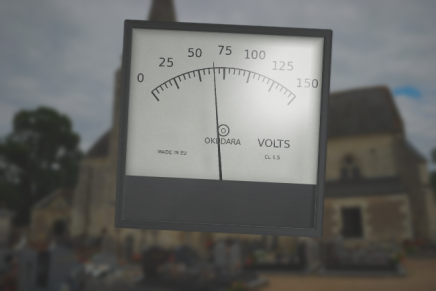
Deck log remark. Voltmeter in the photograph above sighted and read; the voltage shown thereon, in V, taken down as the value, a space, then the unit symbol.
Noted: 65 V
